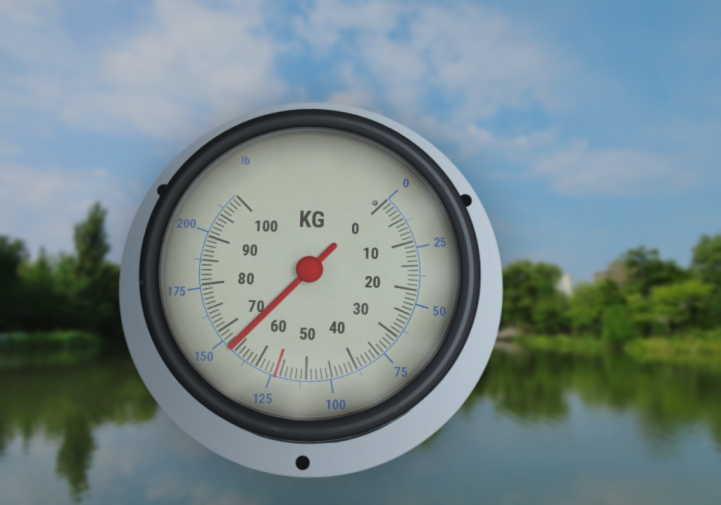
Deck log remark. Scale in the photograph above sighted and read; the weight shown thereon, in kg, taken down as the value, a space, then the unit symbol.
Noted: 66 kg
